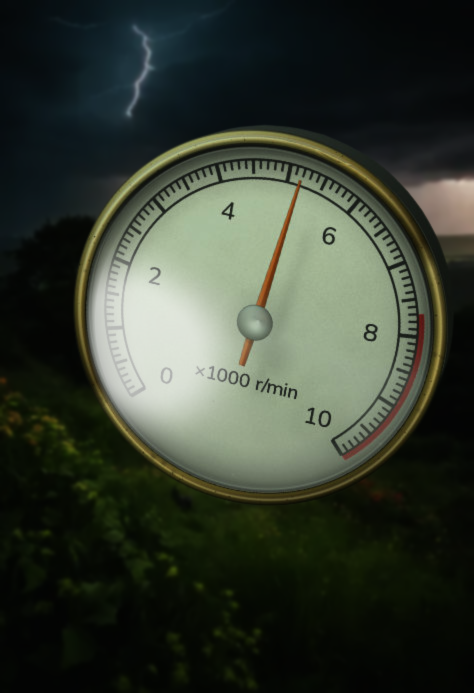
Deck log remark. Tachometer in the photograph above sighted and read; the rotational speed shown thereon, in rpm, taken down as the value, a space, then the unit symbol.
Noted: 5200 rpm
